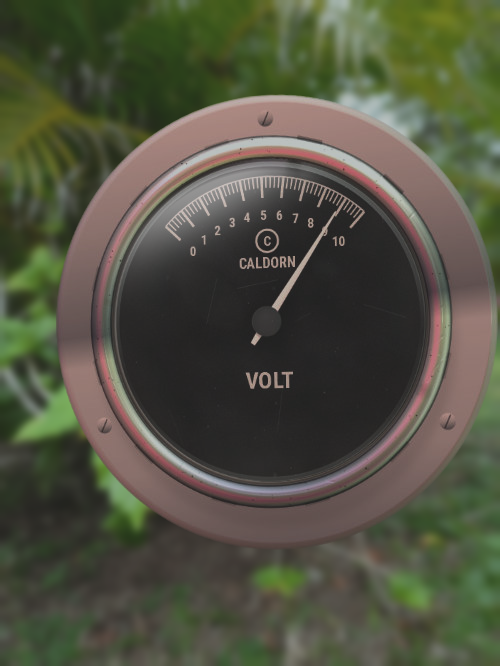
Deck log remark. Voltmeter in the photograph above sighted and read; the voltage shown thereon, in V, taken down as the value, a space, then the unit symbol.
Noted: 9 V
